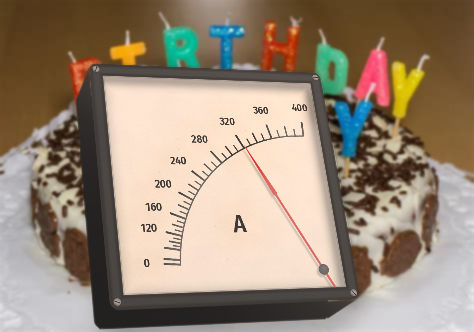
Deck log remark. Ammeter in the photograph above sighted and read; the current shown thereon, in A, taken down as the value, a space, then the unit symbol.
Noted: 320 A
